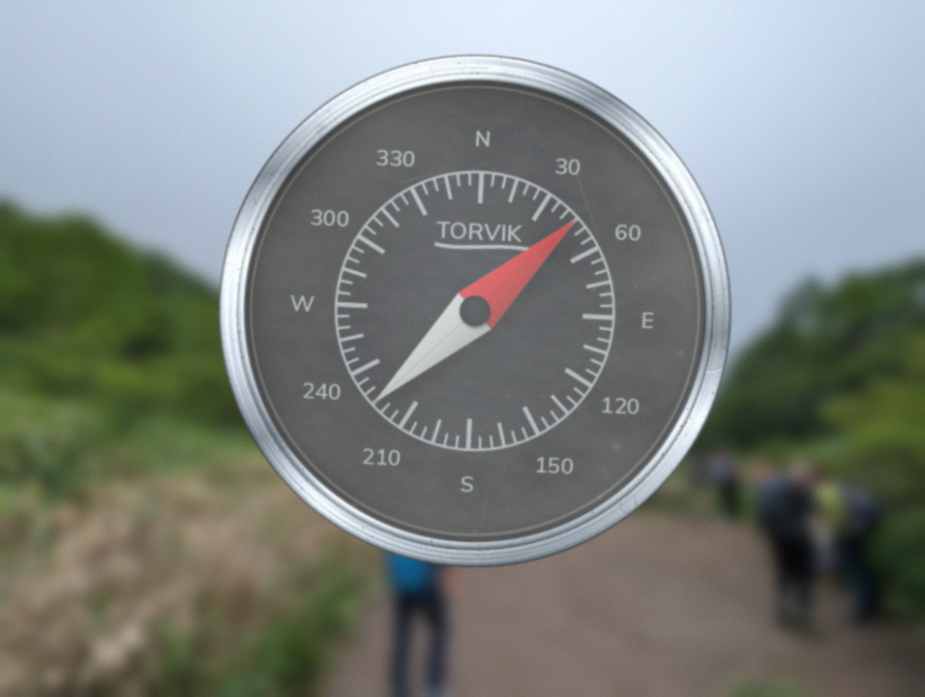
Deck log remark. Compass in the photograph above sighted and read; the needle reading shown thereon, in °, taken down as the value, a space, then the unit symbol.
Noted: 45 °
